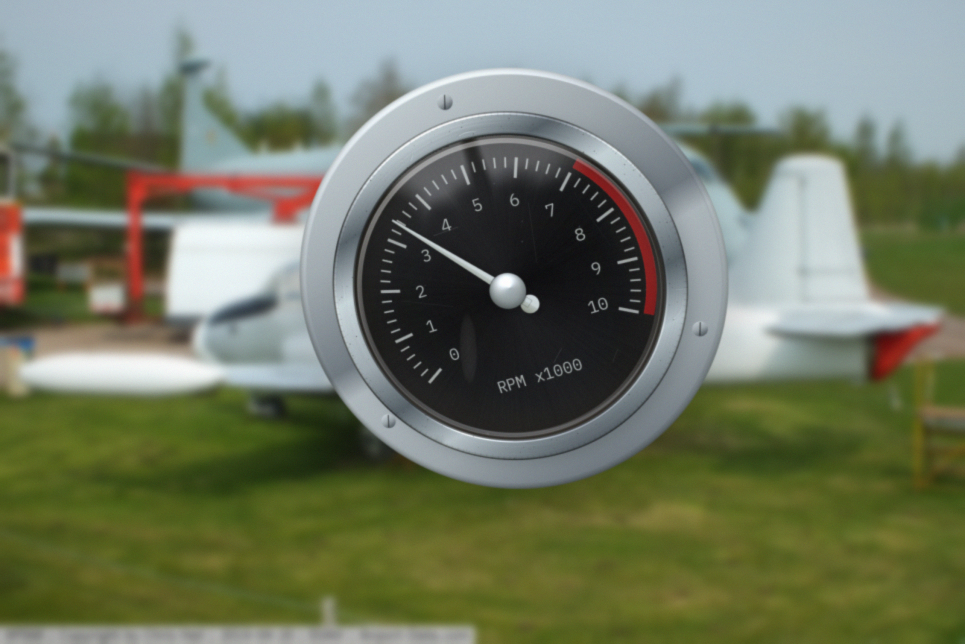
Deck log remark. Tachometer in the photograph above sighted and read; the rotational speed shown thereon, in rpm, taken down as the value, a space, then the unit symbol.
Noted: 3400 rpm
